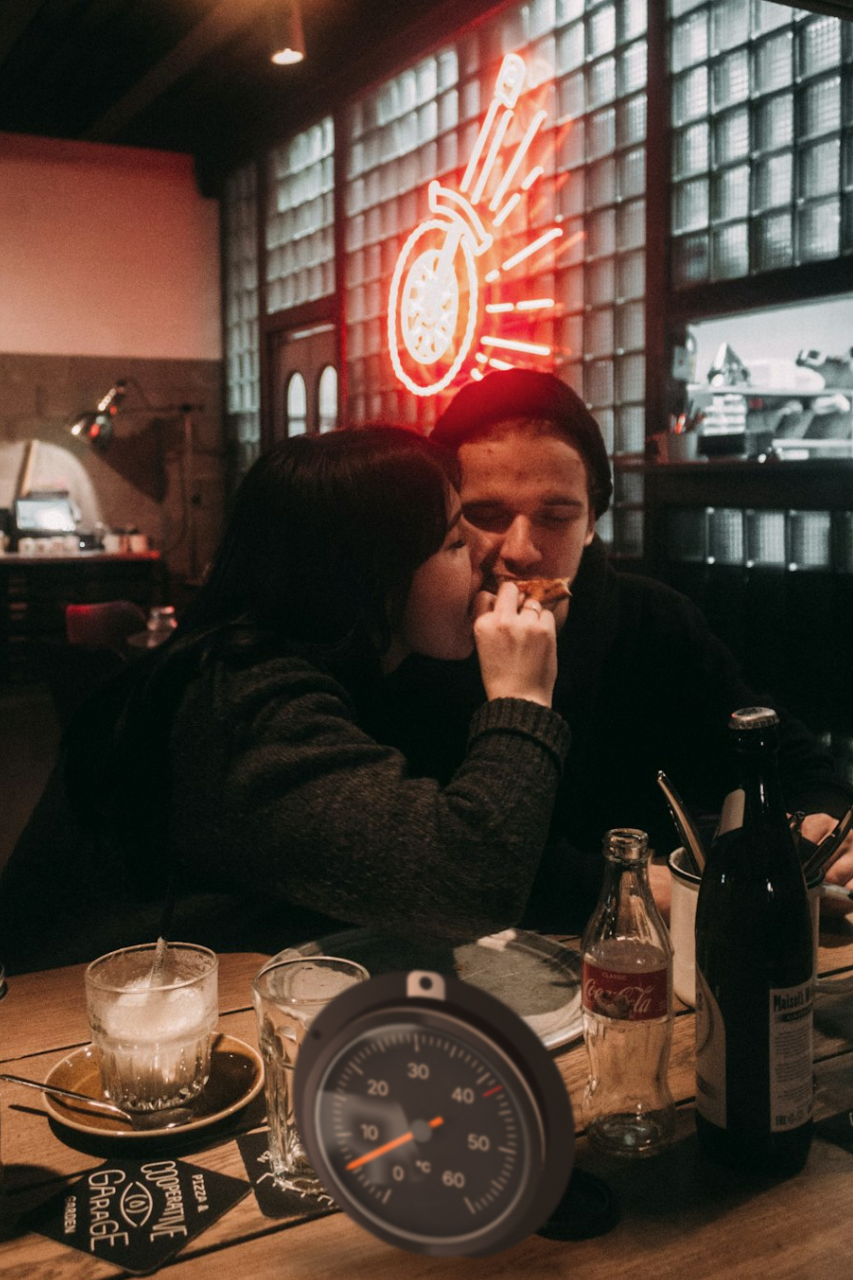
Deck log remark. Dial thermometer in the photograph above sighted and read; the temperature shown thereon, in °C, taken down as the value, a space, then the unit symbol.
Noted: 6 °C
